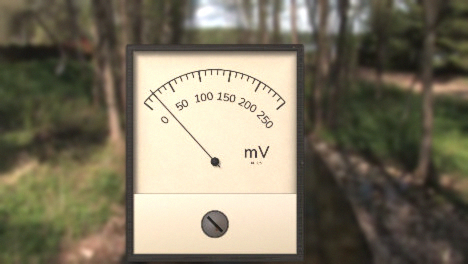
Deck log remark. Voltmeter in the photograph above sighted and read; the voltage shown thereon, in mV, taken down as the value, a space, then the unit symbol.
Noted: 20 mV
